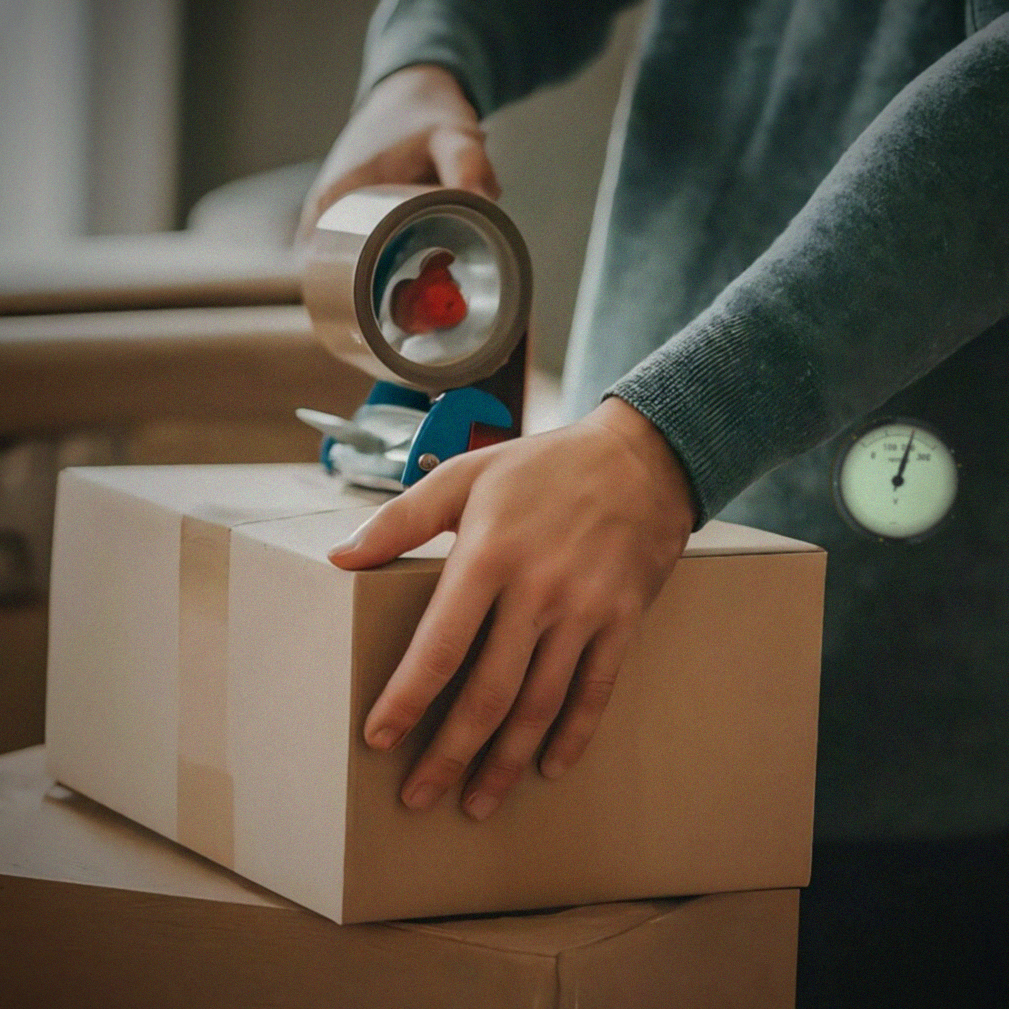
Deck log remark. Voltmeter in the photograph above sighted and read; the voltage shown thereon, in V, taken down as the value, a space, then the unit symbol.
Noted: 200 V
